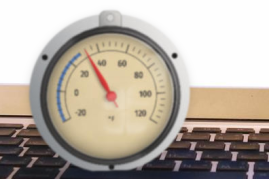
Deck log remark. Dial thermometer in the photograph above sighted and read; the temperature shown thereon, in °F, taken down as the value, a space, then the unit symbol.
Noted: 32 °F
